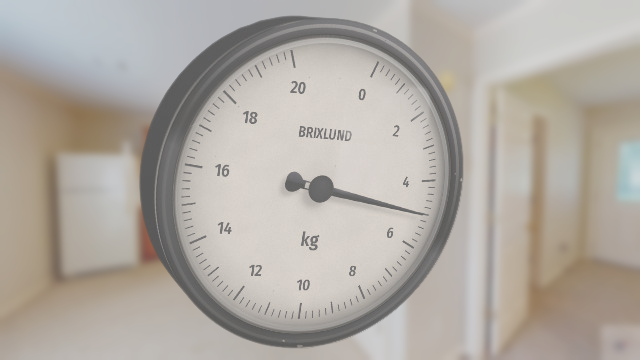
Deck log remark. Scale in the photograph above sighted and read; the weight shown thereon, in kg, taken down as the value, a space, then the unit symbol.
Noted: 5 kg
